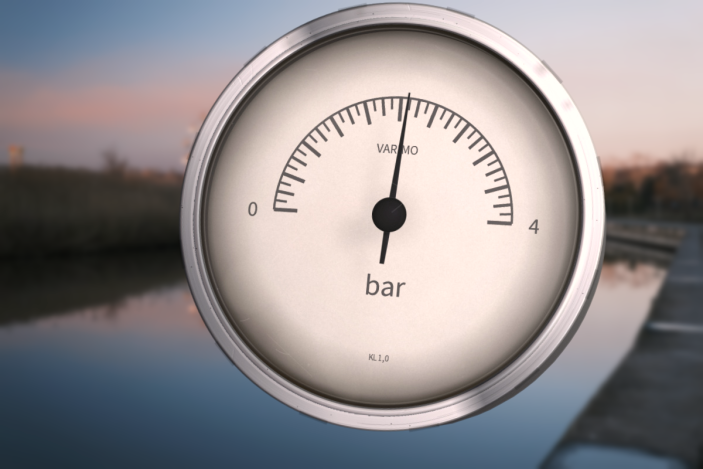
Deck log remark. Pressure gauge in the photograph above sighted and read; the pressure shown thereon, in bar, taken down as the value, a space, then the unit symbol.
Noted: 2.1 bar
